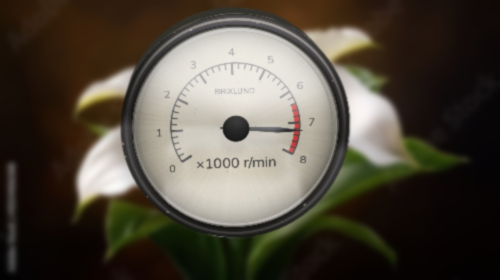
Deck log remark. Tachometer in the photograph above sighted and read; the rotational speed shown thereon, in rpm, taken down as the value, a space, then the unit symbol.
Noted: 7200 rpm
